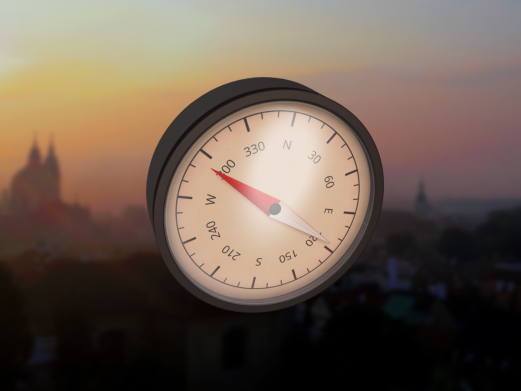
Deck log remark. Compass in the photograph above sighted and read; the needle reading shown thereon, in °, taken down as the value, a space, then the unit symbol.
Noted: 295 °
